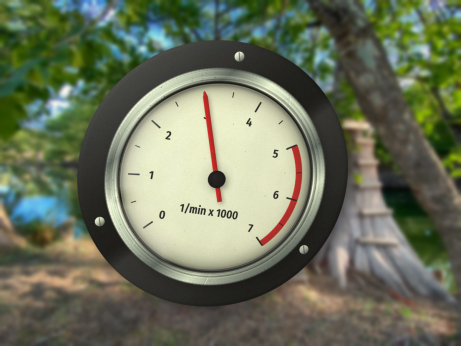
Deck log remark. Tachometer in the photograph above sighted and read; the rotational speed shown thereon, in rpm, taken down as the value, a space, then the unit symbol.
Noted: 3000 rpm
